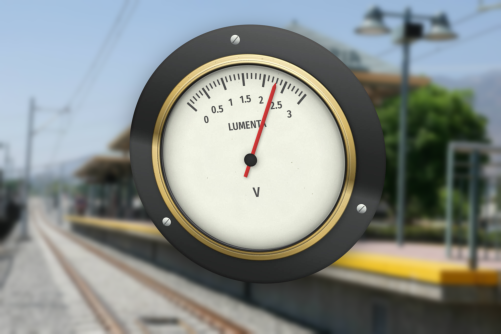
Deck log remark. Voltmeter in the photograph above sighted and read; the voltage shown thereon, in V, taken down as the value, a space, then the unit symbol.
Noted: 2.3 V
